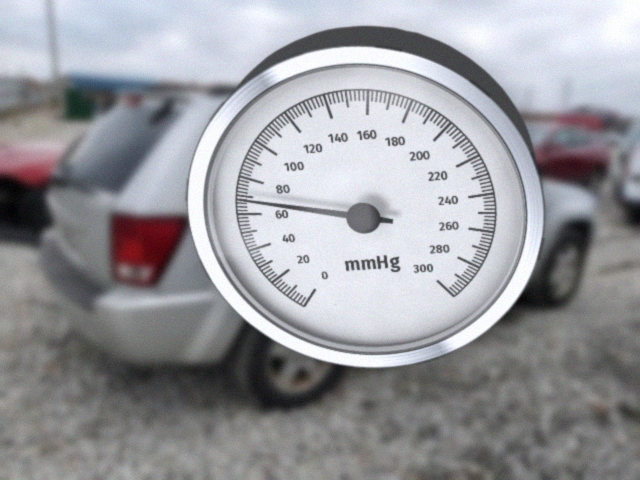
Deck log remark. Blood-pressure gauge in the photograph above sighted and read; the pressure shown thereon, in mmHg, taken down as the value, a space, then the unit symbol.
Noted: 70 mmHg
